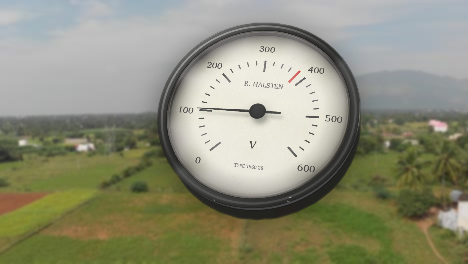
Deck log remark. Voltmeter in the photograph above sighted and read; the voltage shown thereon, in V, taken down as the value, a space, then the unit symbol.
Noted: 100 V
